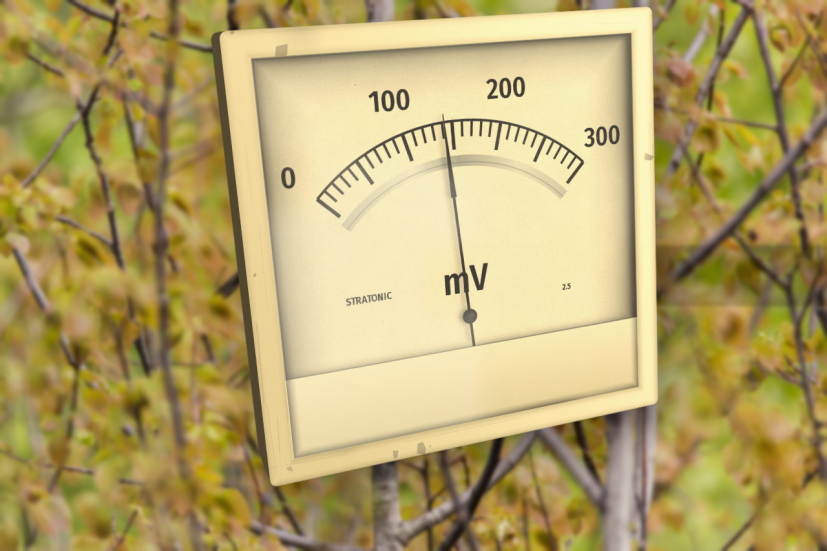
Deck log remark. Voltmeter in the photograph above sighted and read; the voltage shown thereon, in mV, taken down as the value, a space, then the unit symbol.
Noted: 140 mV
